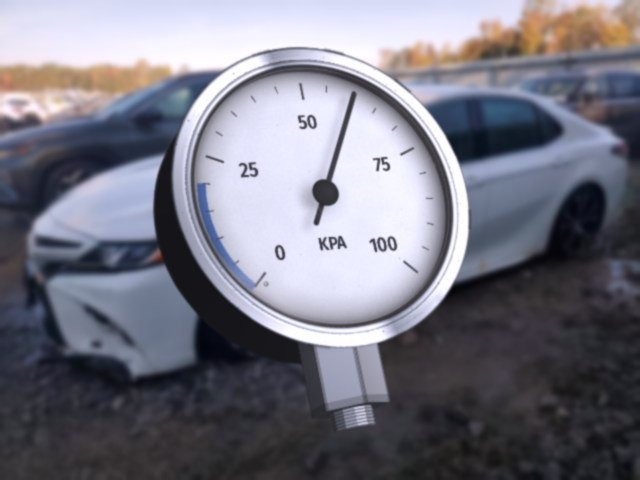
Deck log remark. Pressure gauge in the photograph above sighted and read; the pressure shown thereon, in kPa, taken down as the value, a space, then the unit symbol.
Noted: 60 kPa
